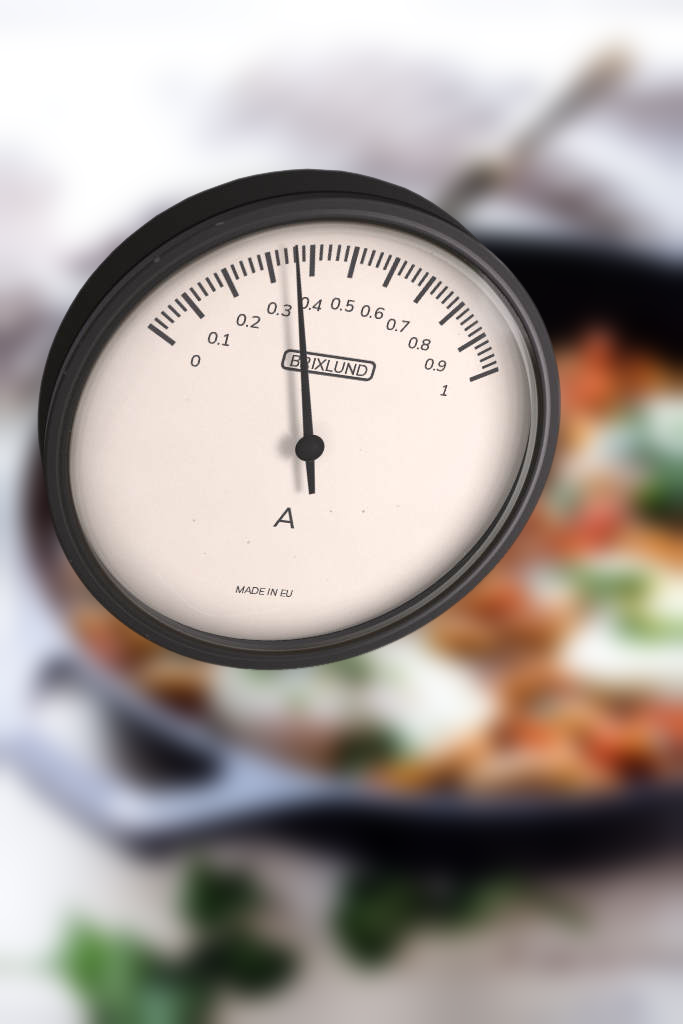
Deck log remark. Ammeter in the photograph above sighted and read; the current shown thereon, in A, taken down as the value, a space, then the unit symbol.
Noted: 0.36 A
